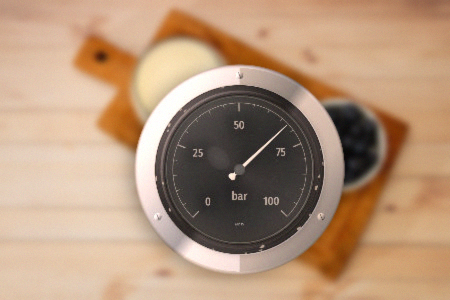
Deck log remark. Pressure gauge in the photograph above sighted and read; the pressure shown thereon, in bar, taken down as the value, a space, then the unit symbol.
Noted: 67.5 bar
